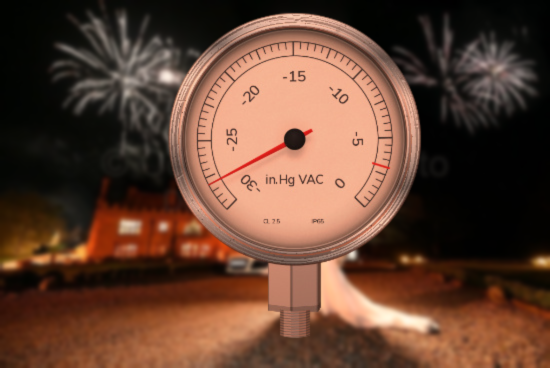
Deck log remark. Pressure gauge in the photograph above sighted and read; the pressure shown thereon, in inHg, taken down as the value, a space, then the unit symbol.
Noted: -28 inHg
